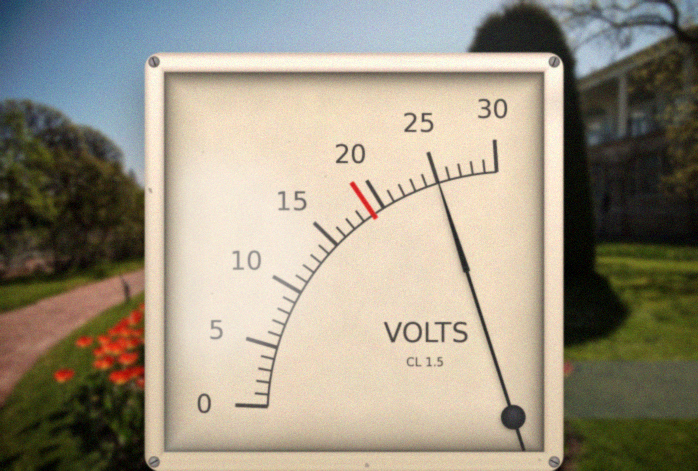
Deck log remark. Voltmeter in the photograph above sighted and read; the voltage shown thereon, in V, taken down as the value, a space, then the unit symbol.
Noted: 25 V
